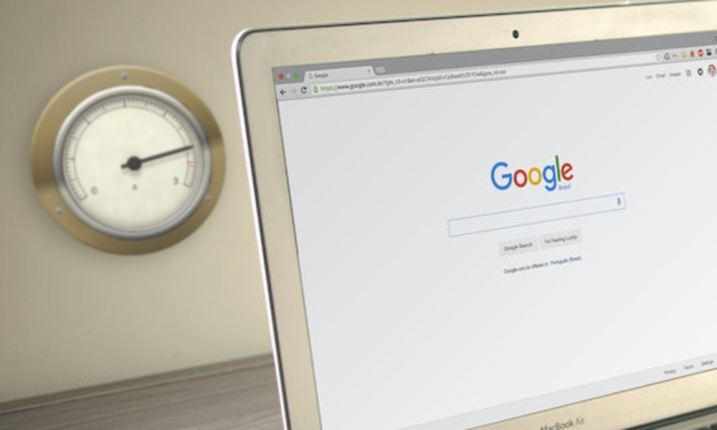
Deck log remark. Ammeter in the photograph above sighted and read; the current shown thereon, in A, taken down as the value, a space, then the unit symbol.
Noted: 2.5 A
